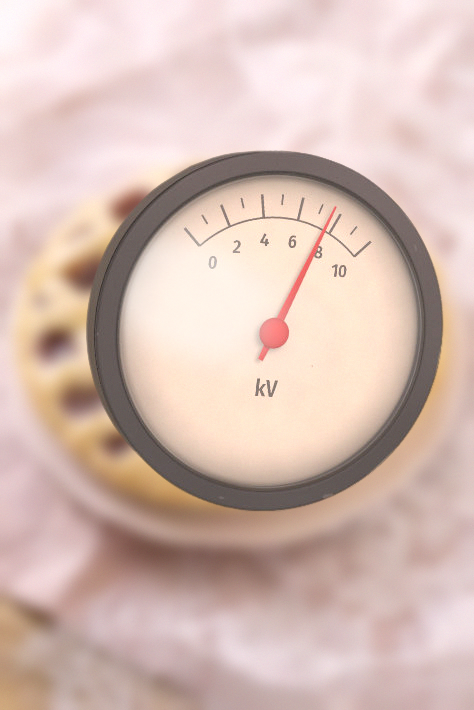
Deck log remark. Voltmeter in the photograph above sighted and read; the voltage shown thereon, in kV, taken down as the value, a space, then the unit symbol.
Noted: 7.5 kV
